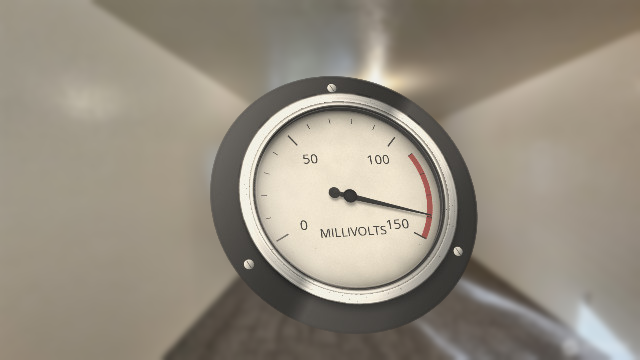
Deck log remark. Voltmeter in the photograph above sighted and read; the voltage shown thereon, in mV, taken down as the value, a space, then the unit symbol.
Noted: 140 mV
